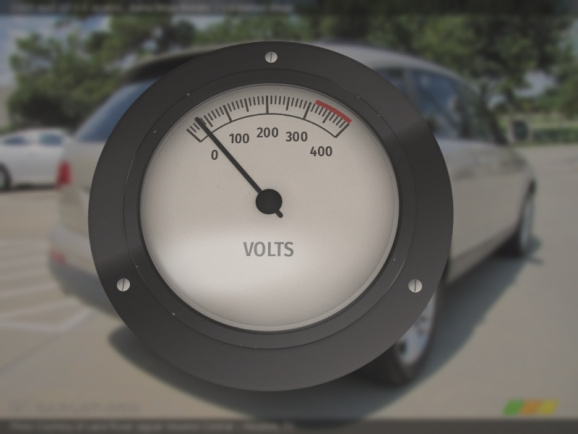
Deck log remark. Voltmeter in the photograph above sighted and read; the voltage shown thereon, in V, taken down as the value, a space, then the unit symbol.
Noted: 30 V
